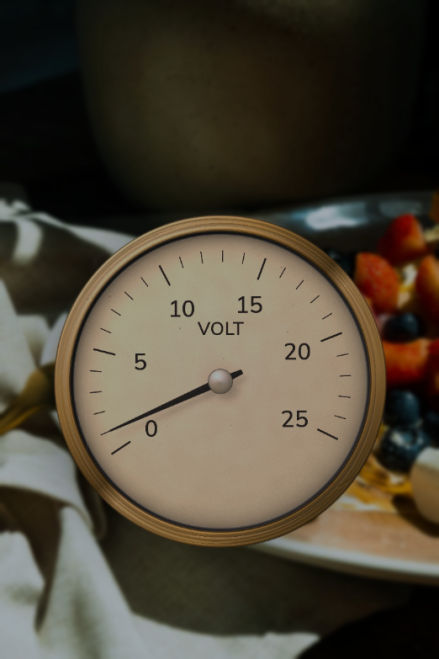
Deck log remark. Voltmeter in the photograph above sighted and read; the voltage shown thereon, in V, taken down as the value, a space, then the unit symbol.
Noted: 1 V
